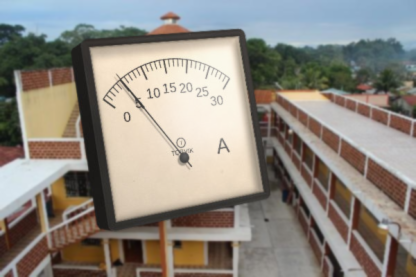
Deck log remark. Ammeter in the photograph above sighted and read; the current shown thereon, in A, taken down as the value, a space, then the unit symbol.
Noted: 5 A
